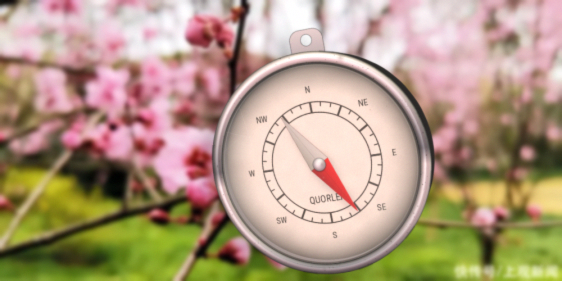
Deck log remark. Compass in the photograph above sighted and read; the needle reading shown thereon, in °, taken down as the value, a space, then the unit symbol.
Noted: 150 °
